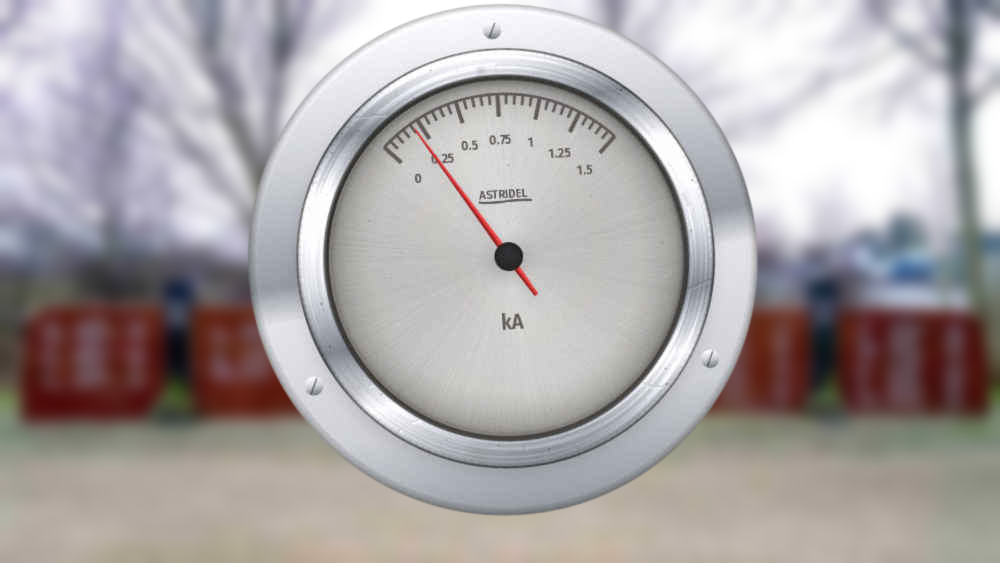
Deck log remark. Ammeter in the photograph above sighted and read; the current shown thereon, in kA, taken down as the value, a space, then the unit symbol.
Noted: 0.2 kA
